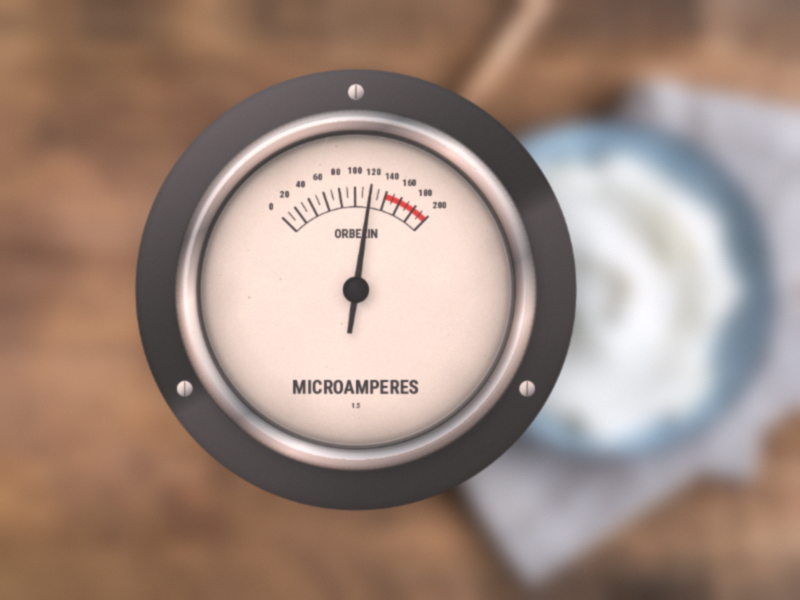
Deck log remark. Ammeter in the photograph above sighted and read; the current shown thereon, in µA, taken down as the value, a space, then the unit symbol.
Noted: 120 µA
